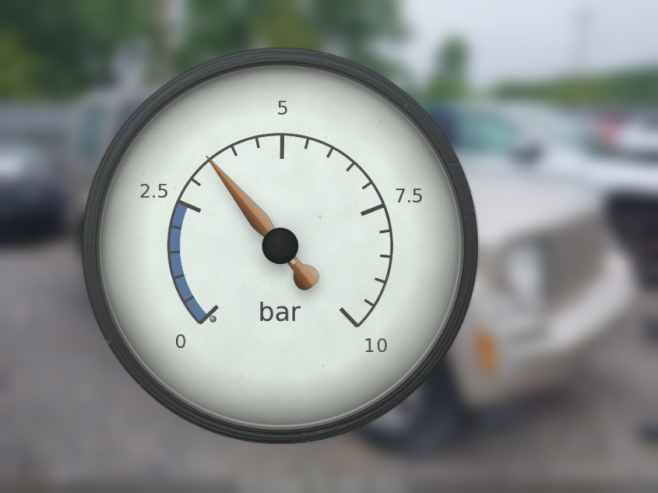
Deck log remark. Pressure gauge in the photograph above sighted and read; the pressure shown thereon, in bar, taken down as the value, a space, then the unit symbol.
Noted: 3.5 bar
